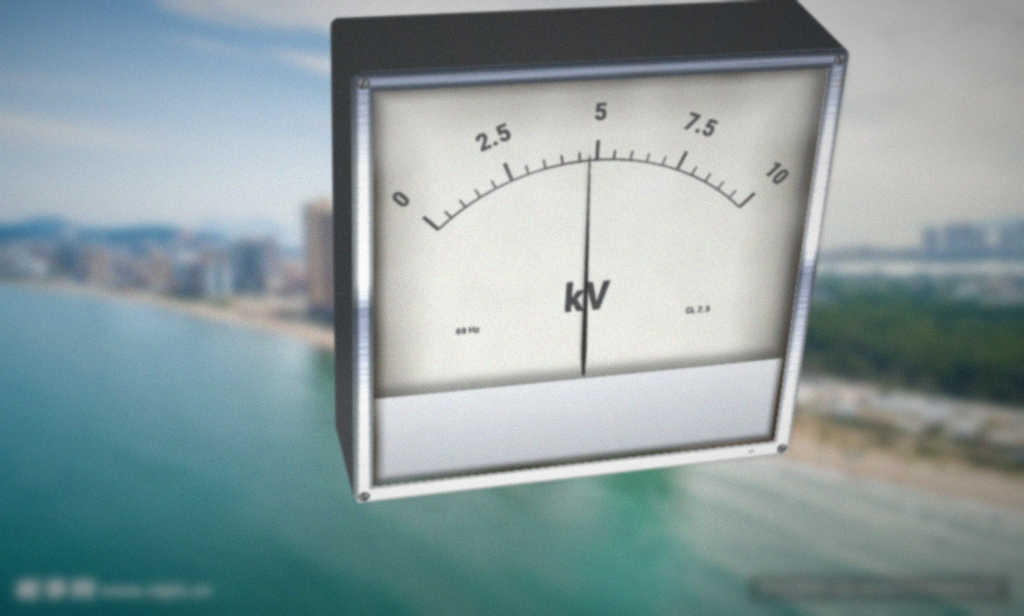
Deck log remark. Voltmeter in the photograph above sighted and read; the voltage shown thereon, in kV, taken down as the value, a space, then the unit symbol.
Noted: 4.75 kV
